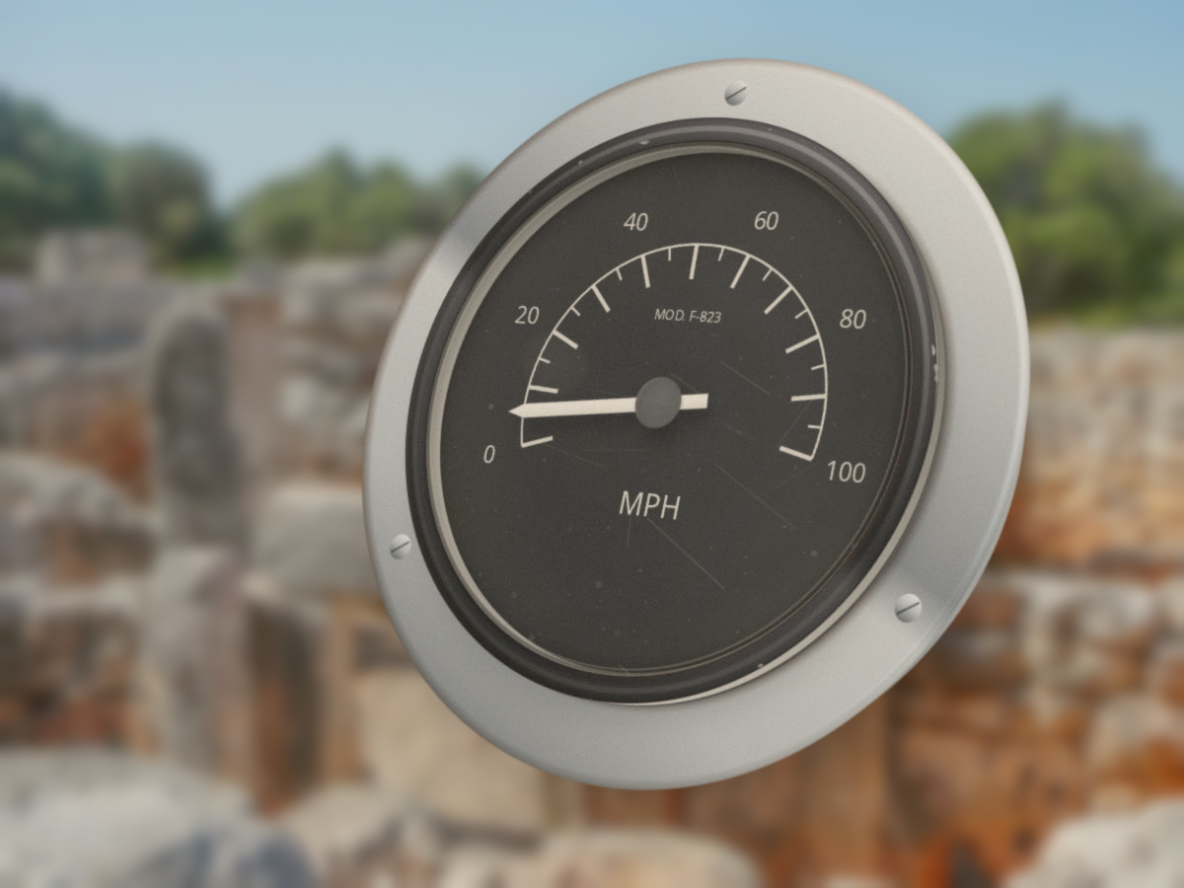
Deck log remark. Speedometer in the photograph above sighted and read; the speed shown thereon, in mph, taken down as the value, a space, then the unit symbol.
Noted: 5 mph
